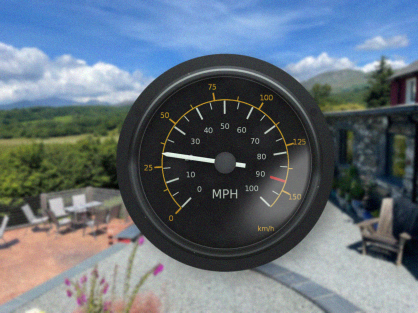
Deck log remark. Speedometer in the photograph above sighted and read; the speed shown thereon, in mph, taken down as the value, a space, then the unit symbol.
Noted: 20 mph
